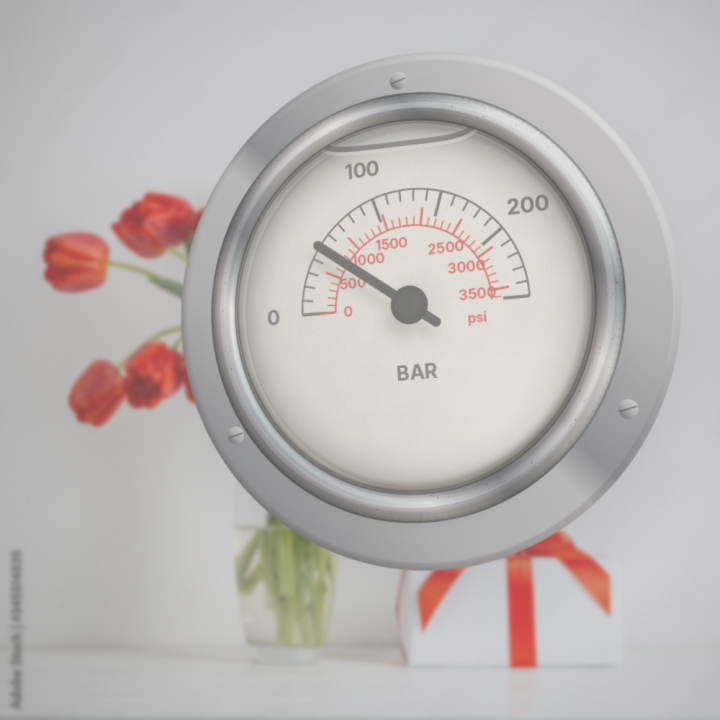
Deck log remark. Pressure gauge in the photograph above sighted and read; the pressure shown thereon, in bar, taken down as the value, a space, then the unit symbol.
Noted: 50 bar
